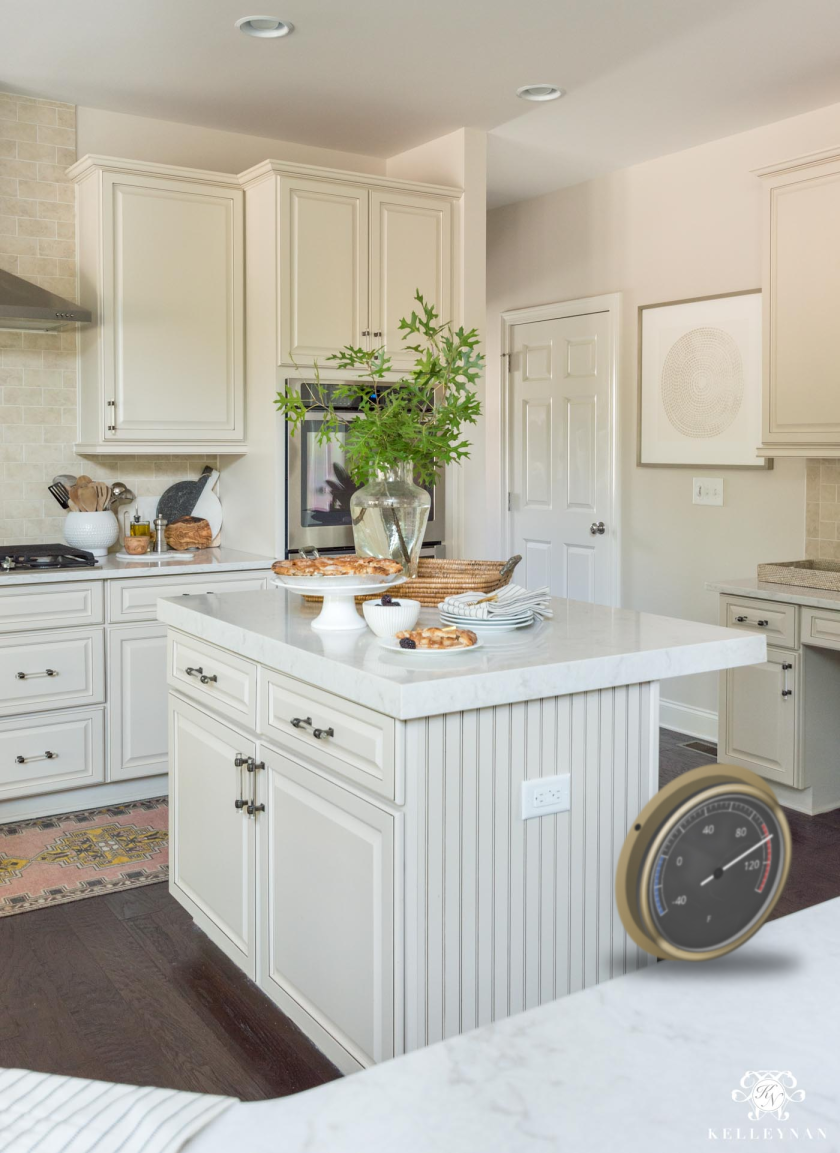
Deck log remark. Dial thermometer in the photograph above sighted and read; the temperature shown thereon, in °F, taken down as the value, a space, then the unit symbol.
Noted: 100 °F
